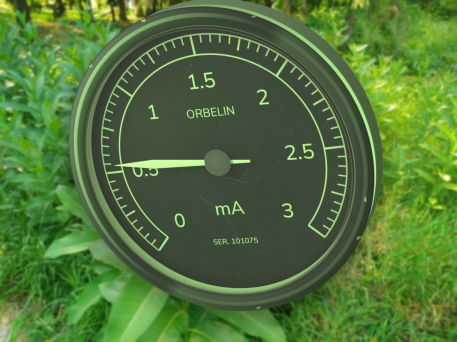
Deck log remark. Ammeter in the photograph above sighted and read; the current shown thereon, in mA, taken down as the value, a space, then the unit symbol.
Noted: 0.55 mA
